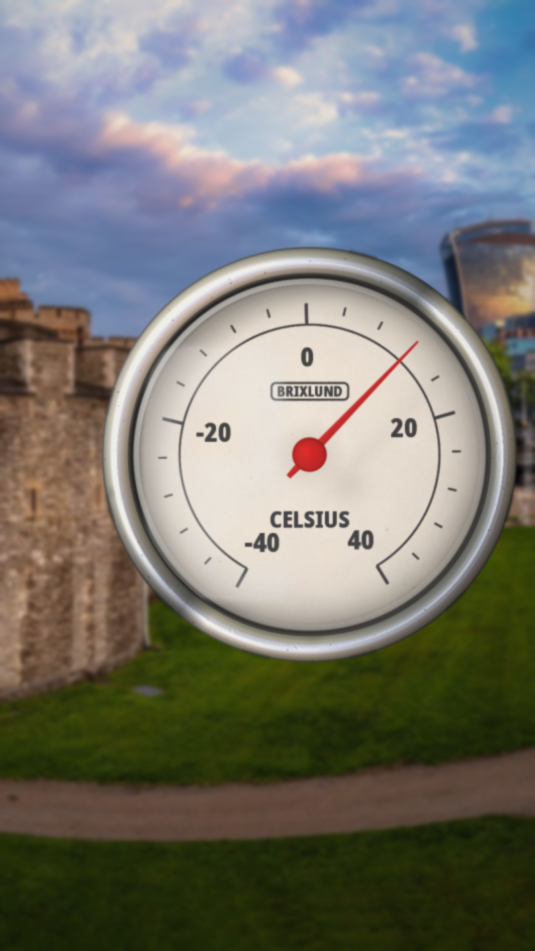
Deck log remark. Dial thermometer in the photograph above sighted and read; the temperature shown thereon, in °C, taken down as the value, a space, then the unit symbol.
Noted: 12 °C
